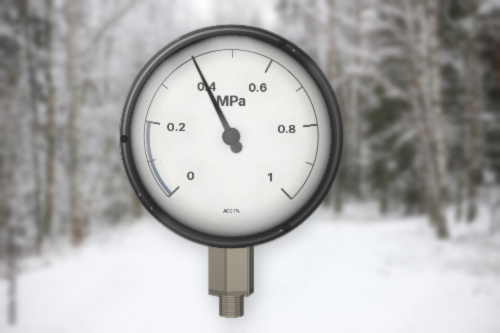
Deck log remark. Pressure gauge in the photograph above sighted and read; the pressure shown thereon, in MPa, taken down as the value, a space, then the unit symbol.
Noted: 0.4 MPa
